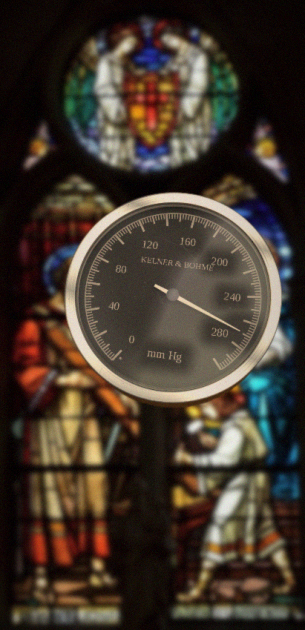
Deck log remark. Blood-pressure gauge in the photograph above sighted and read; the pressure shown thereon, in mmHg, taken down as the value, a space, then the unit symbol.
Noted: 270 mmHg
